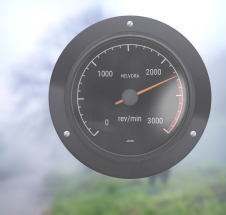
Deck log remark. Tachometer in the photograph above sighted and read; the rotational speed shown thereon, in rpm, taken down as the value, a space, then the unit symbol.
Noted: 2250 rpm
